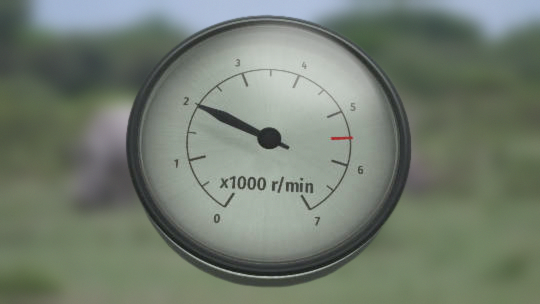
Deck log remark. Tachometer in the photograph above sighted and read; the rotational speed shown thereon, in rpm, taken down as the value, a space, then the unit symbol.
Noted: 2000 rpm
